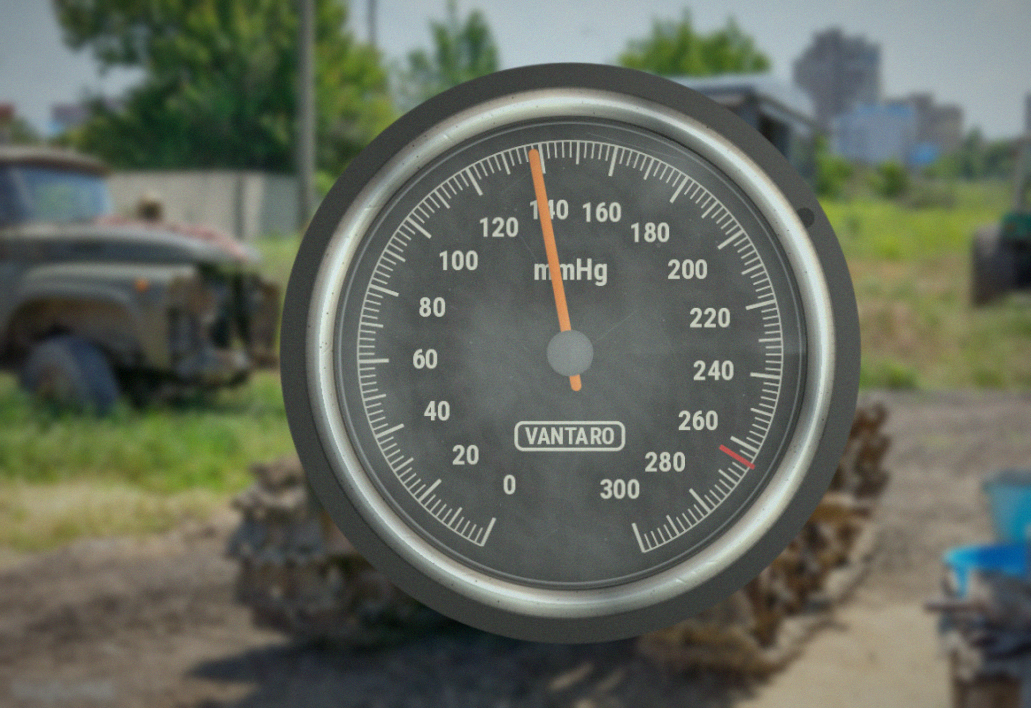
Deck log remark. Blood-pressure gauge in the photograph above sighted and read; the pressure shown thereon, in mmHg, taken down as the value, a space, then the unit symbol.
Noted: 138 mmHg
